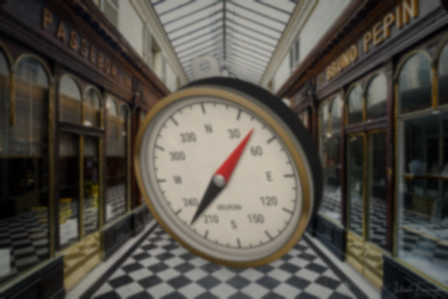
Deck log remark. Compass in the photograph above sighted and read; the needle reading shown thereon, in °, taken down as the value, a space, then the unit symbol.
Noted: 45 °
